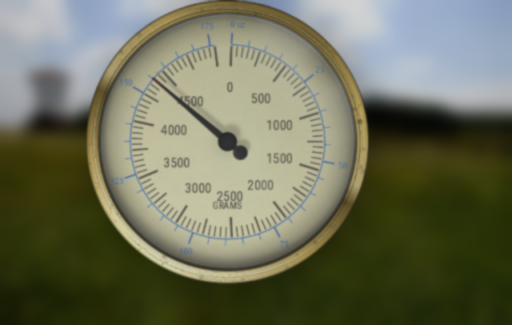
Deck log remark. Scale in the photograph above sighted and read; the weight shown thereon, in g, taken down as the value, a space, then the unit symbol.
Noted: 4400 g
